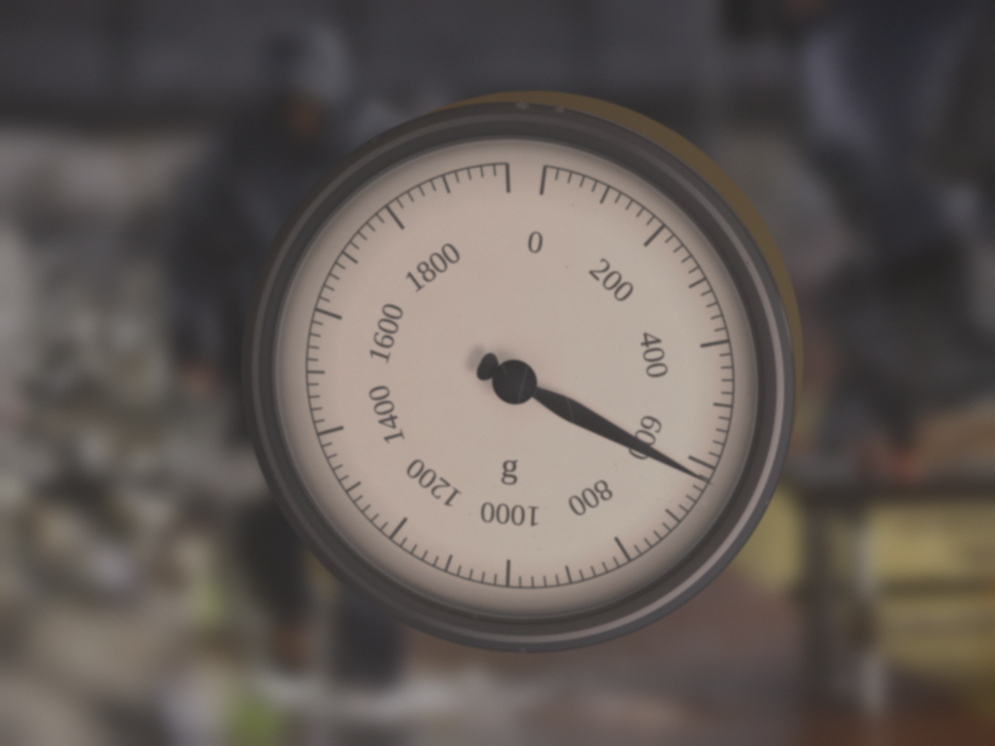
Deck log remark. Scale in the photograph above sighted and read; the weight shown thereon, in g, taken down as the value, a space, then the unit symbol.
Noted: 620 g
